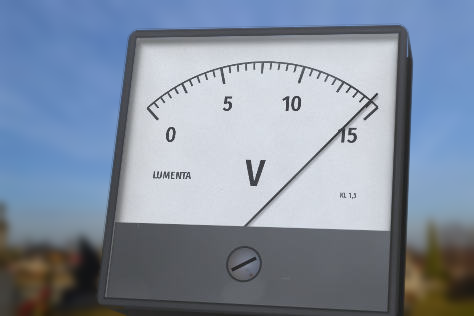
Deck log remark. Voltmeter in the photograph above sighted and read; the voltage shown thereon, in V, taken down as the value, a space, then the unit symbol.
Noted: 14.5 V
